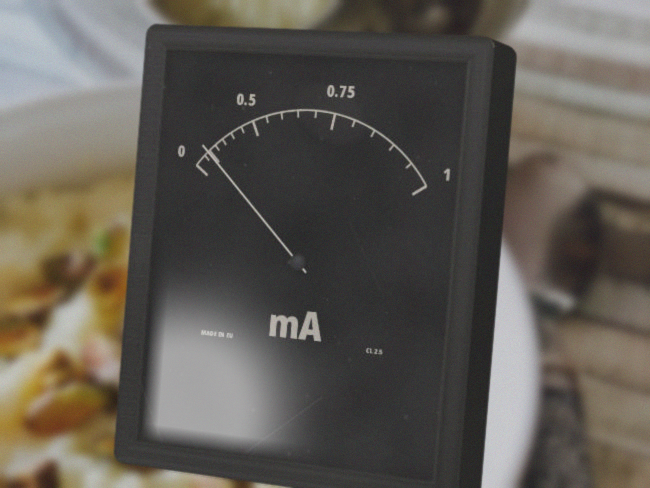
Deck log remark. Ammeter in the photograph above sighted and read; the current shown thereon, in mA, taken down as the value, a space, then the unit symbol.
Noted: 0.25 mA
